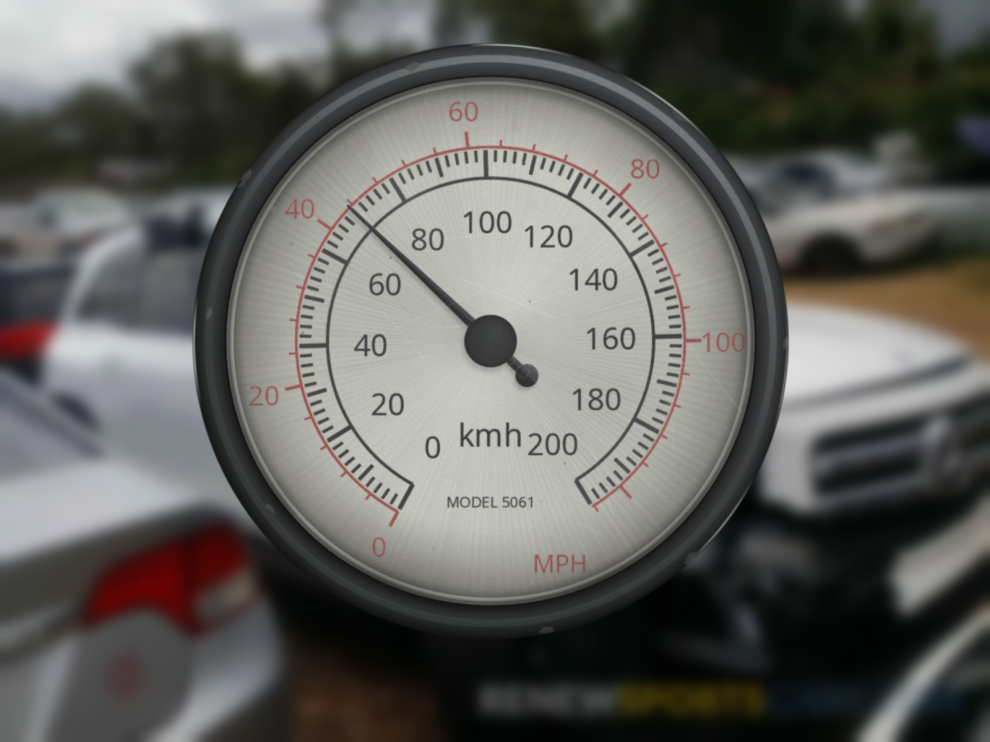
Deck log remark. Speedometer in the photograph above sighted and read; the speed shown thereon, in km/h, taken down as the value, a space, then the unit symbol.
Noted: 70 km/h
